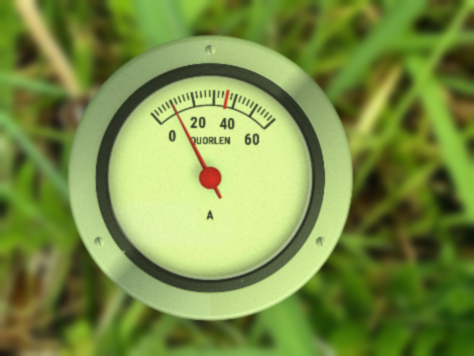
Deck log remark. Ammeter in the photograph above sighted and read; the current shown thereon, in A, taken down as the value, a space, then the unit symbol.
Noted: 10 A
